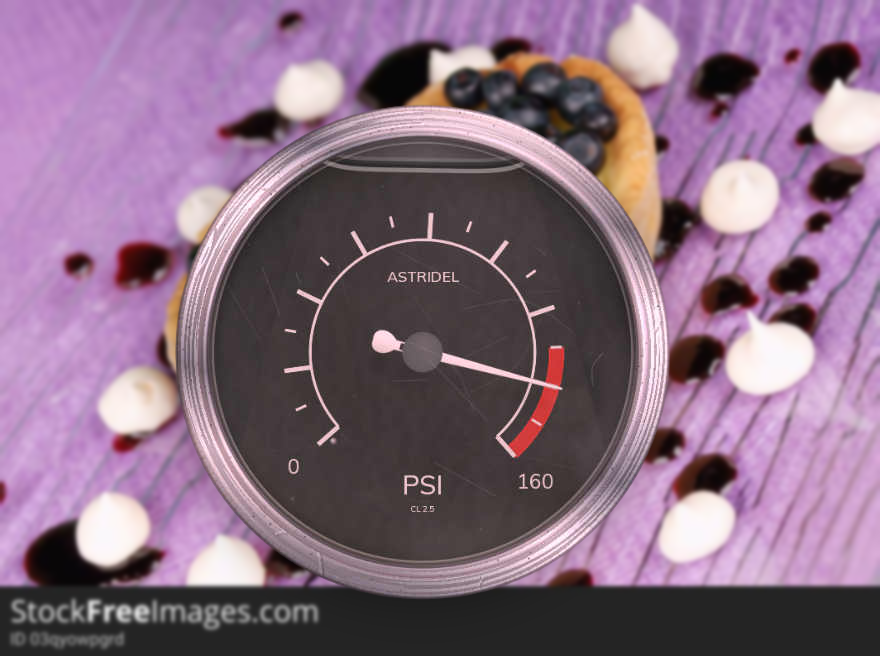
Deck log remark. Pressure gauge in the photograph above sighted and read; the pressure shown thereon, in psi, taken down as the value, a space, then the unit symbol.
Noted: 140 psi
